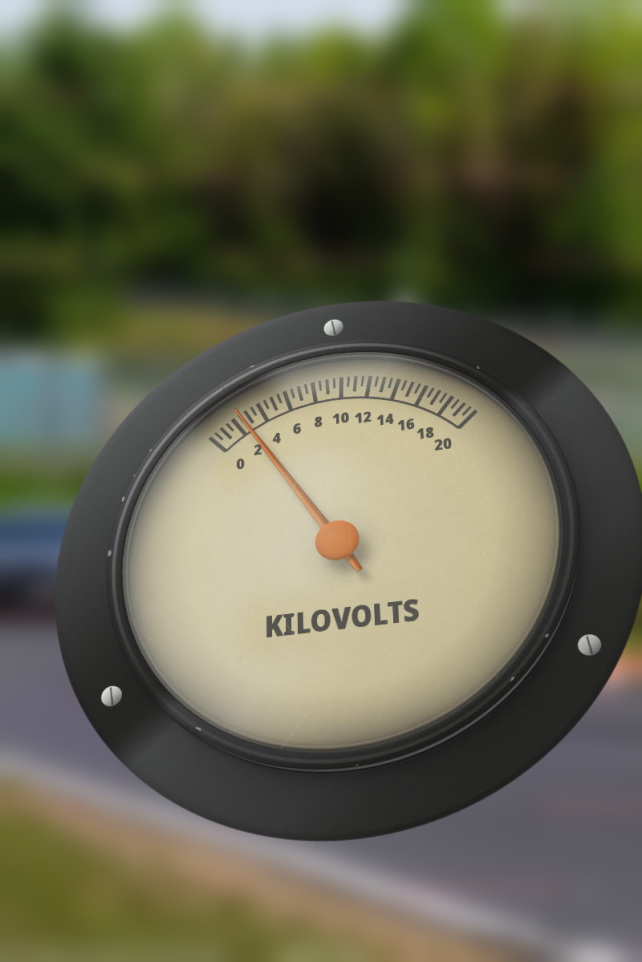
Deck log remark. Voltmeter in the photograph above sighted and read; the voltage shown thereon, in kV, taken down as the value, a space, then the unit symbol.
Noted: 2.5 kV
